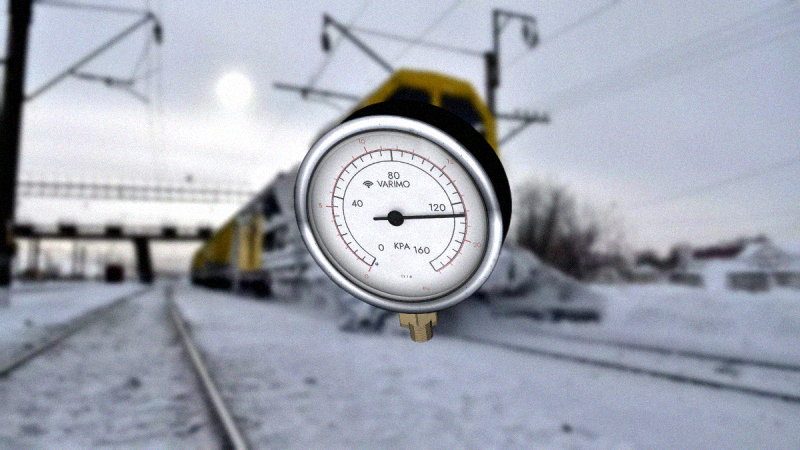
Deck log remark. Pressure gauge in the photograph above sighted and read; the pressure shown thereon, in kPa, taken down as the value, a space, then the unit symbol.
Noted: 125 kPa
